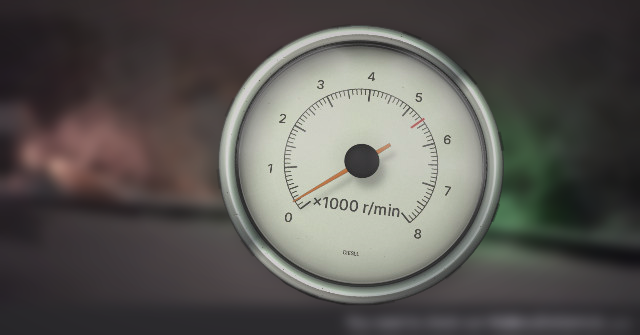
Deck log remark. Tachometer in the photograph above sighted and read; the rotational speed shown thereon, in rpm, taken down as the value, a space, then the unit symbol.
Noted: 200 rpm
